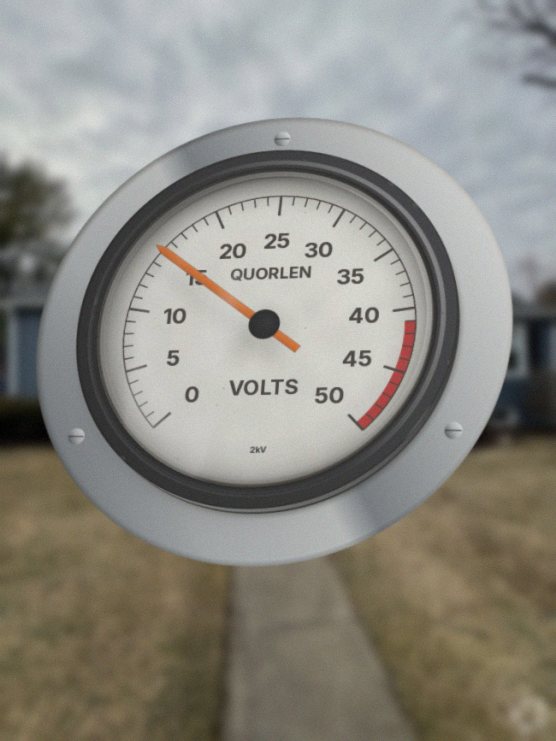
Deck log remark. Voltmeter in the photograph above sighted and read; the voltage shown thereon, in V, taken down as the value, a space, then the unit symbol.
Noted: 15 V
